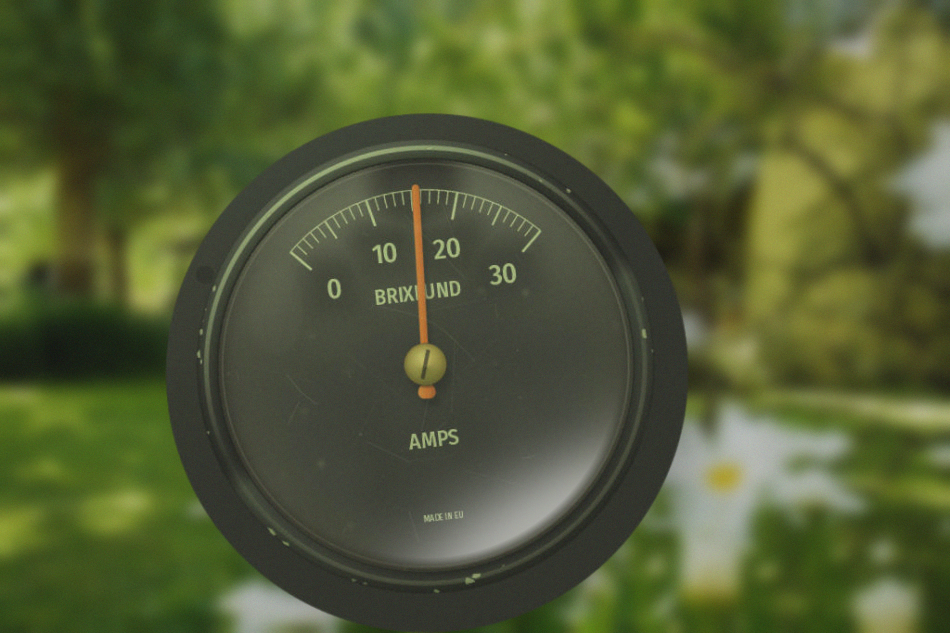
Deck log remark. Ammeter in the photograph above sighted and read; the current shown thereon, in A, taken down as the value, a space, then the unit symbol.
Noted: 15.5 A
